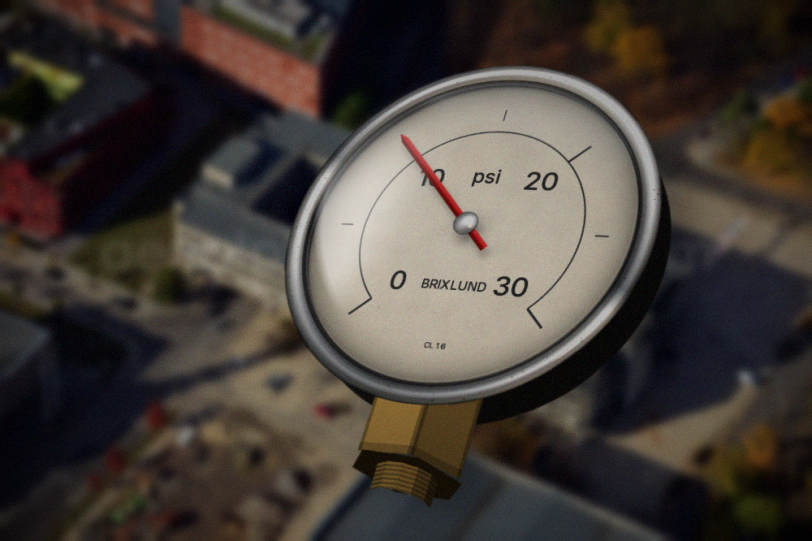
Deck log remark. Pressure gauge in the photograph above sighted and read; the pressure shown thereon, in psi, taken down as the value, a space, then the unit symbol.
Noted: 10 psi
